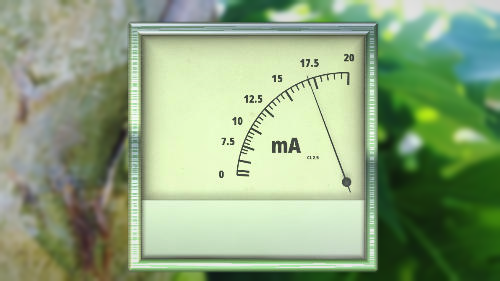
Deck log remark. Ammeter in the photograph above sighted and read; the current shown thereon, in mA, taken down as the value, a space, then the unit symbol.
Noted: 17 mA
